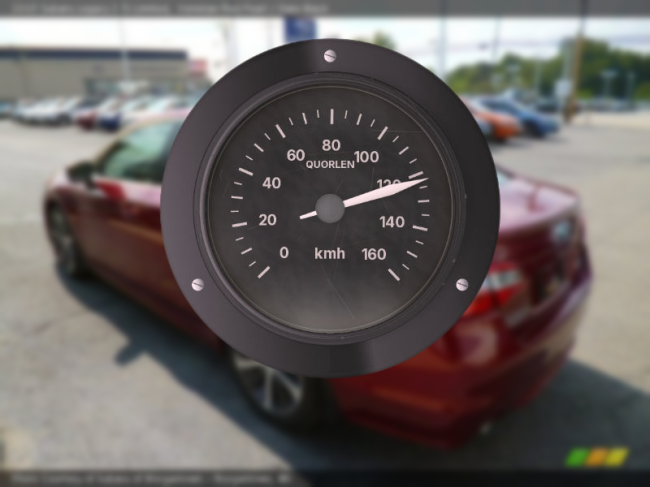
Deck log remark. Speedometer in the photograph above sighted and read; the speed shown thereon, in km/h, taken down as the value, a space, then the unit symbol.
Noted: 122.5 km/h
